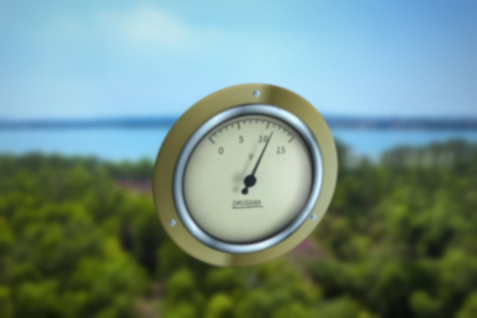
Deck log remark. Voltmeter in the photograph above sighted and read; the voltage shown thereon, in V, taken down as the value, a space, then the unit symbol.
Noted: 11 V
